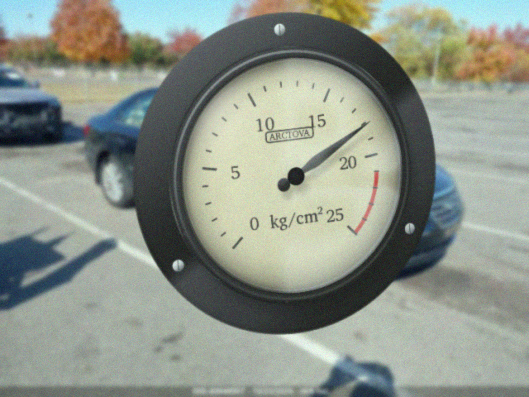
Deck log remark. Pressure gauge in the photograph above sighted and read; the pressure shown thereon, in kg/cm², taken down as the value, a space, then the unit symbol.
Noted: 18 kg/cm²
